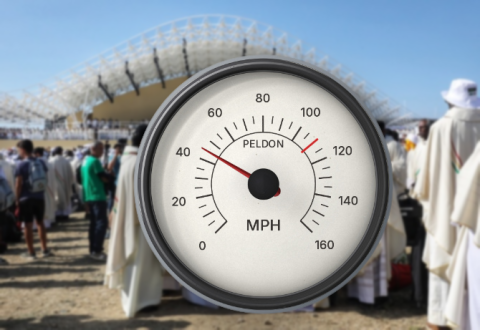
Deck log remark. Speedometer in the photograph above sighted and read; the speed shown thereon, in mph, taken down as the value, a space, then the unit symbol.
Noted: 45 mph
